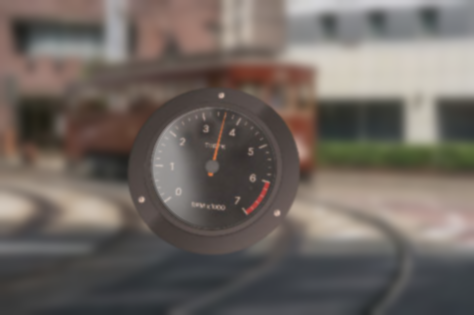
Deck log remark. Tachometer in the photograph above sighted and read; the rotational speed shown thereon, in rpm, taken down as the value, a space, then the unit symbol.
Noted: 3600 rpm
